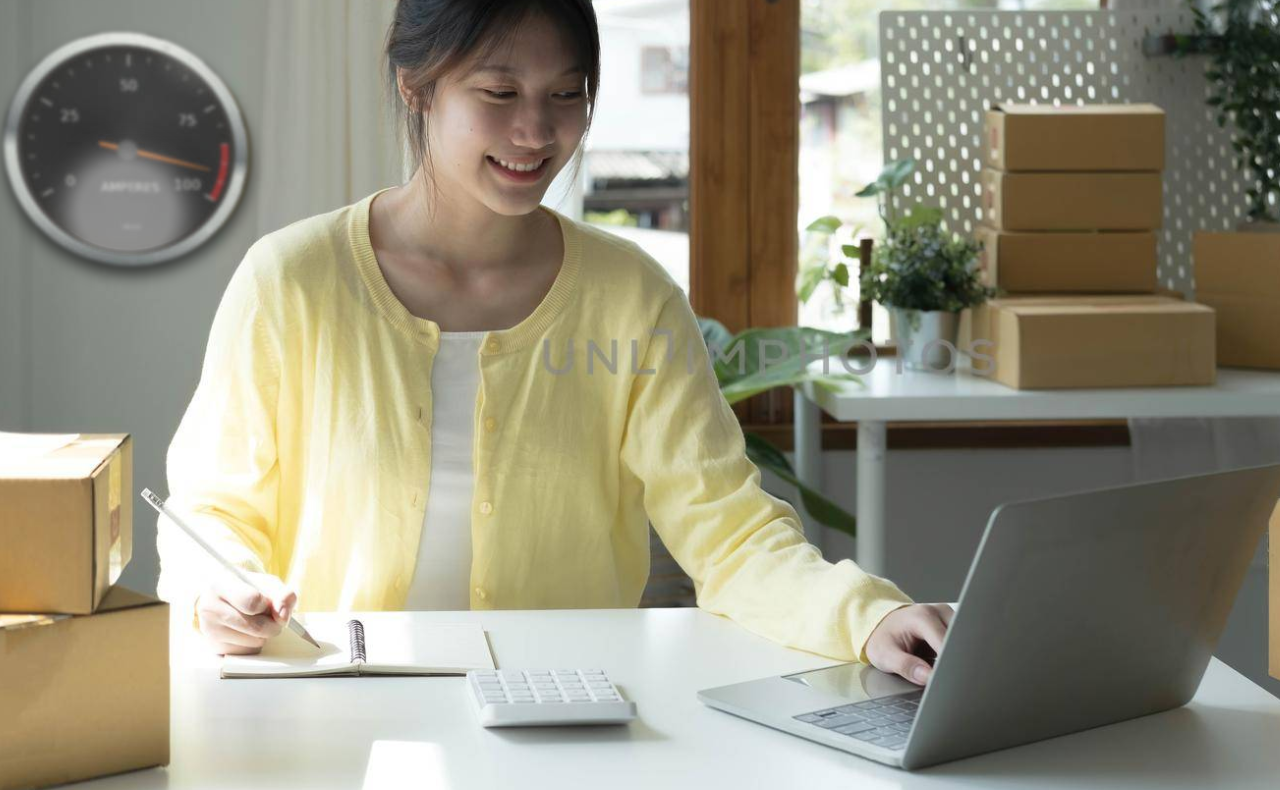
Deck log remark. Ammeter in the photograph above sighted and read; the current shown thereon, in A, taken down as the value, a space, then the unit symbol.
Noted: 92.5 A
